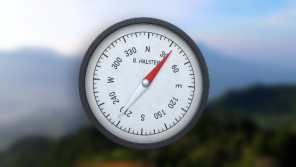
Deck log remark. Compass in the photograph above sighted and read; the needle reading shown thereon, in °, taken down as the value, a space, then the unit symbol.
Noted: 35 °
